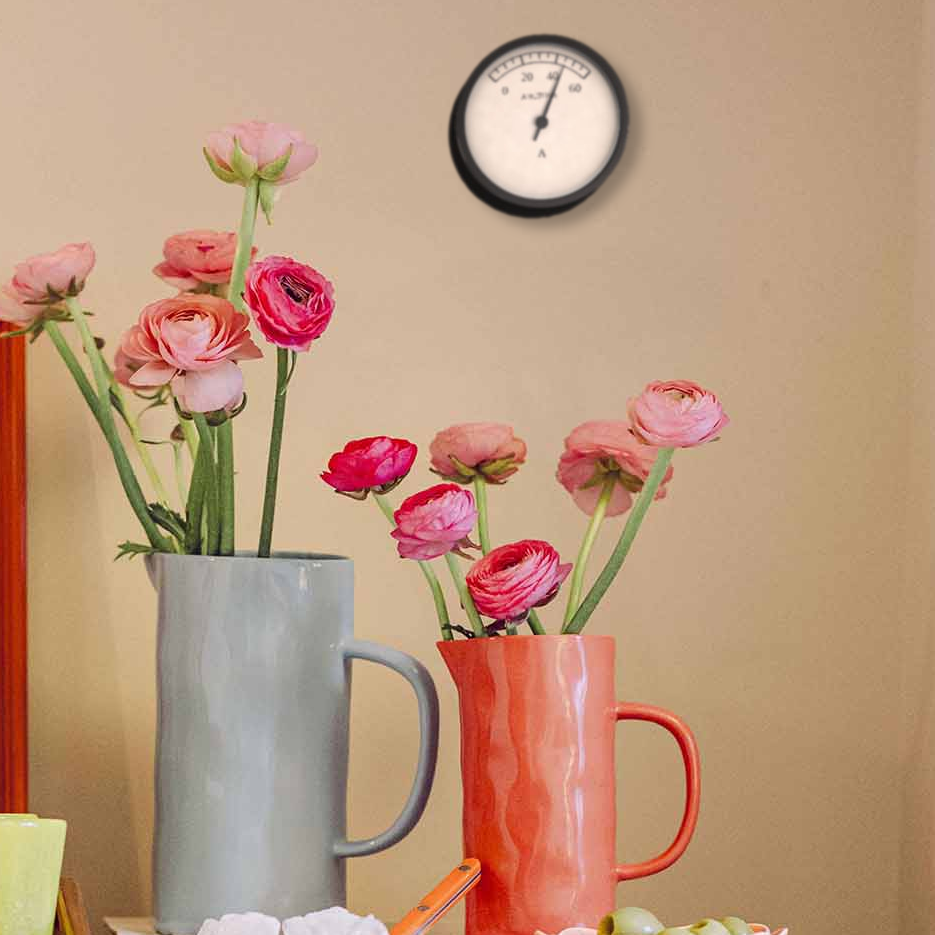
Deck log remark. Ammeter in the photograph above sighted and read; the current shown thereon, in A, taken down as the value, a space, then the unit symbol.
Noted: 45 A
